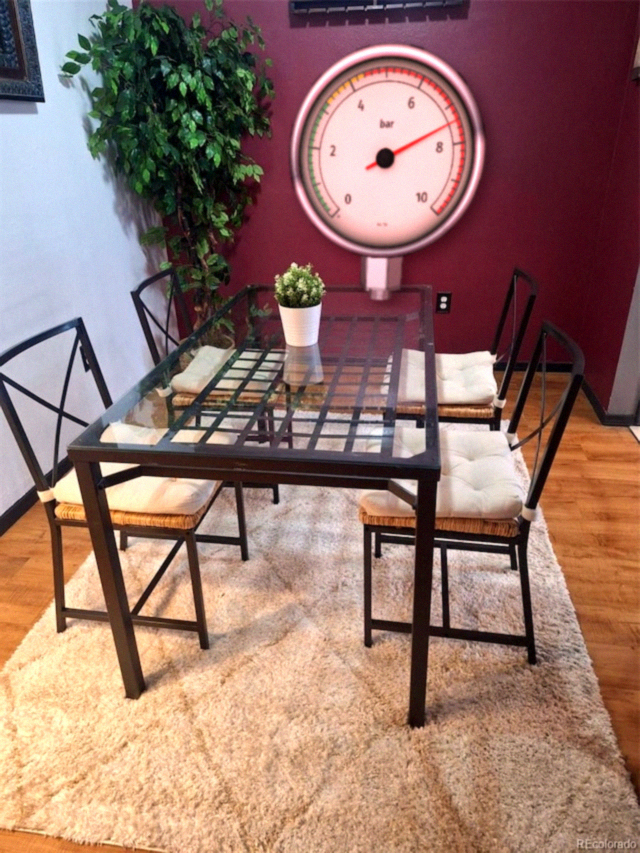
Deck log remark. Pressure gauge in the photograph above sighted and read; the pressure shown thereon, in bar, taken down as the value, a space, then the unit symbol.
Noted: 7.4 bar
